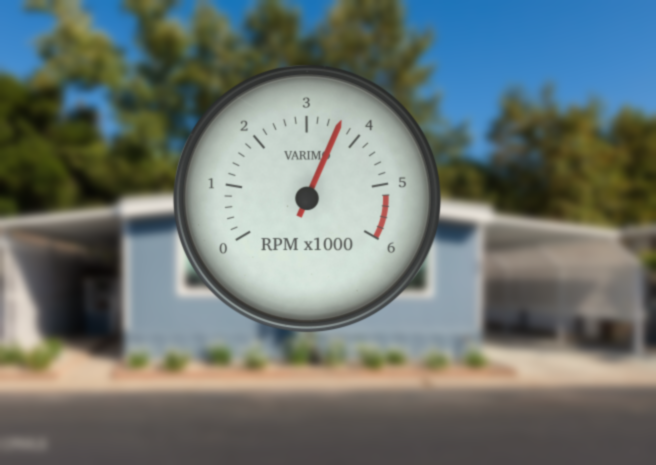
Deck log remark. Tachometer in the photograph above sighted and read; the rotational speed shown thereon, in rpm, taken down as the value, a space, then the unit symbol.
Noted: 3600 rpm
